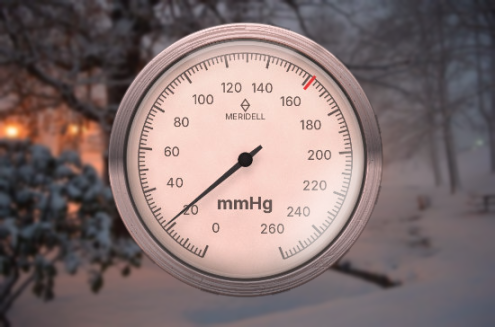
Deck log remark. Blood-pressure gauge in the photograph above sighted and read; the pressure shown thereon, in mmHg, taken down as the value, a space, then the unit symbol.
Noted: 22 mmHg
